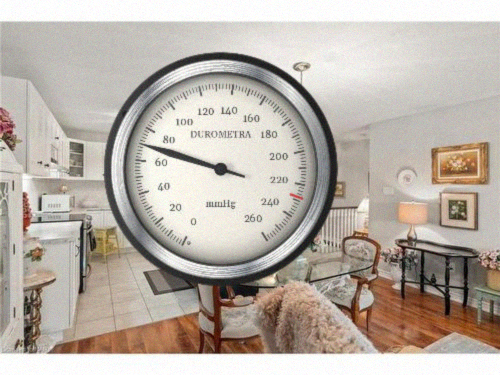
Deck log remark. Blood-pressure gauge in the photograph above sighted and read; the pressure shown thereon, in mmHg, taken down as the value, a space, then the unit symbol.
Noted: 70 mmHg
